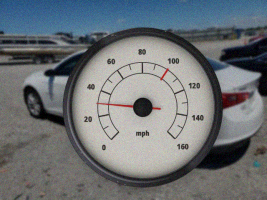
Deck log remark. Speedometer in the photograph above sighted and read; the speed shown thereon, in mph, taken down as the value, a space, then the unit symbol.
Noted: 30 mph
